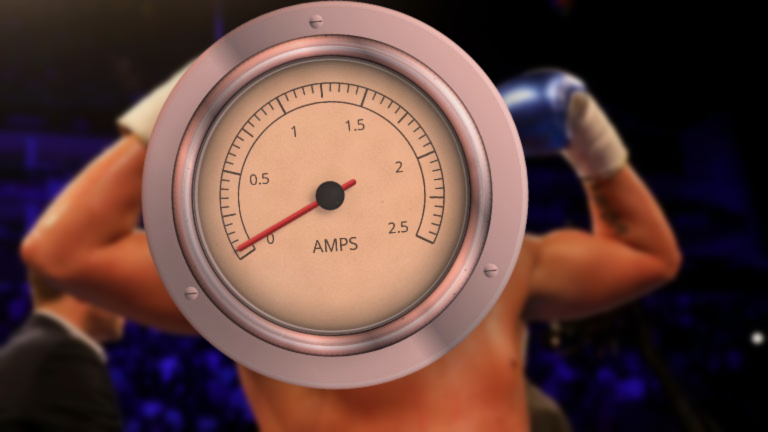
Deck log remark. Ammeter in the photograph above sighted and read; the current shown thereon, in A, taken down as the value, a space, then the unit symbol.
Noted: 0.05 A
